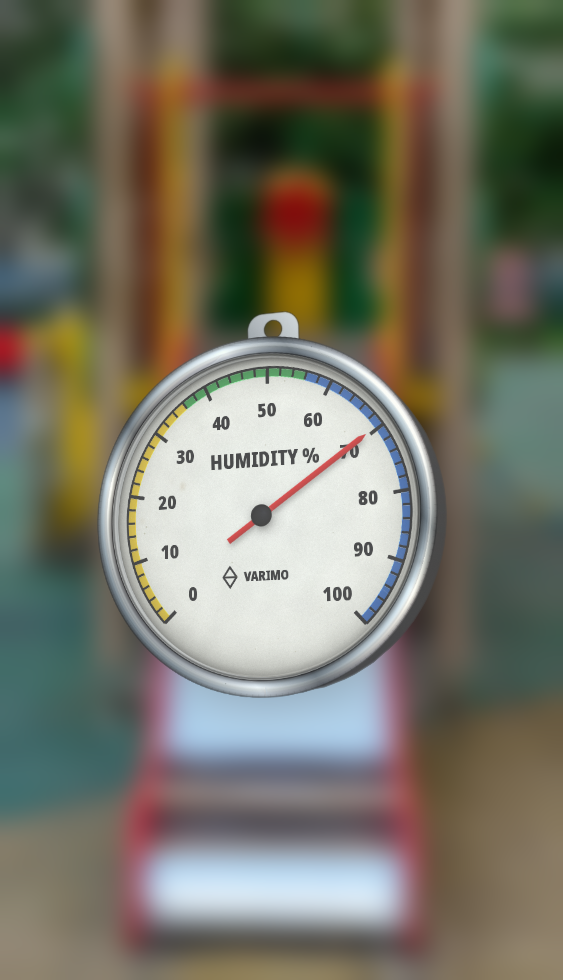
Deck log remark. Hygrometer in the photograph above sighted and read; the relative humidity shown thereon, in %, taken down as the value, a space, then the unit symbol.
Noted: 70 %
